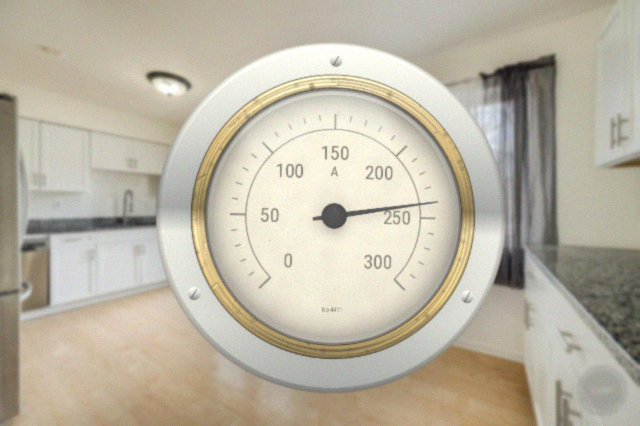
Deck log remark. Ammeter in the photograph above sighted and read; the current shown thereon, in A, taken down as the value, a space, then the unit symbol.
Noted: 240 A
